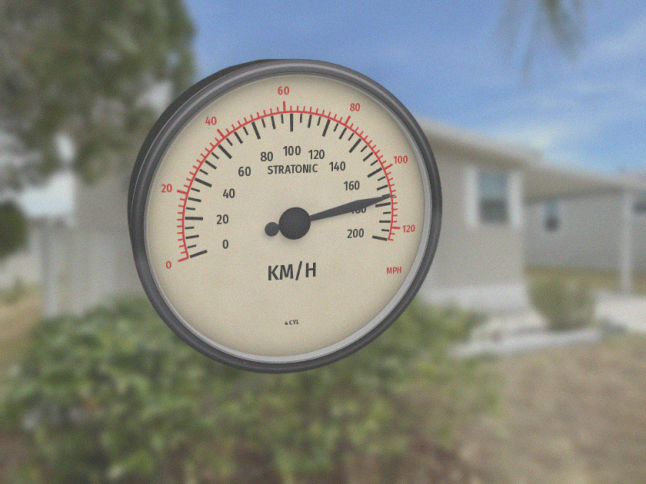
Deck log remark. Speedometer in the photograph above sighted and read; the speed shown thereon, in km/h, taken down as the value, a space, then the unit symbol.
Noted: 175 km/h
